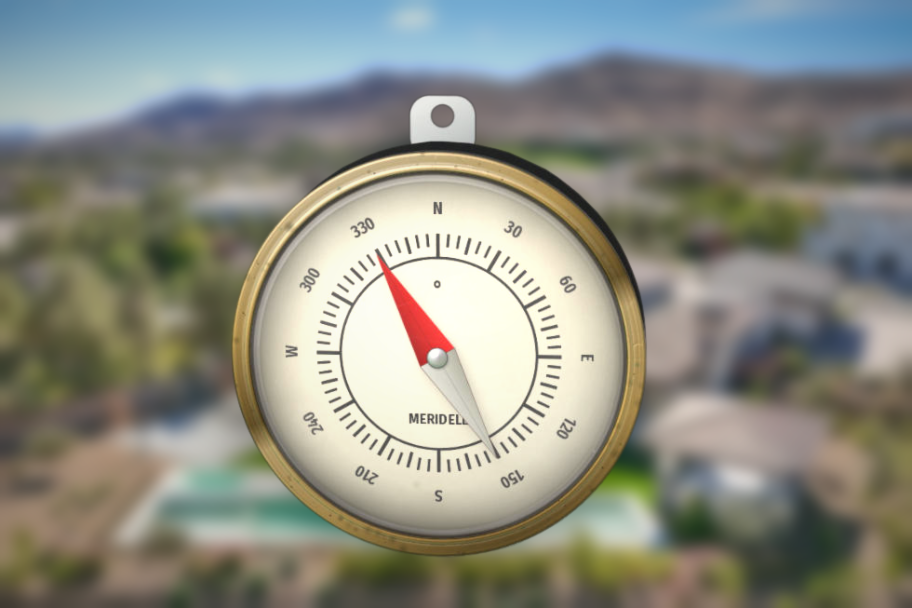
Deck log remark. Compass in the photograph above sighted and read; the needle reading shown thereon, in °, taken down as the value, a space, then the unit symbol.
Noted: 330 °
